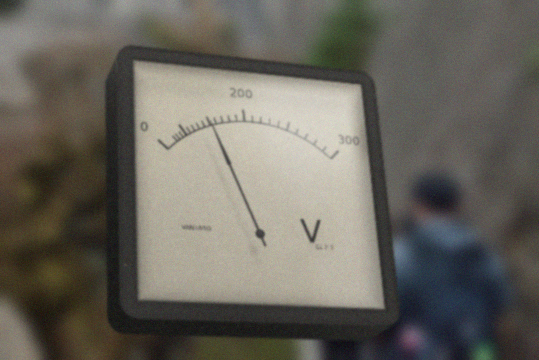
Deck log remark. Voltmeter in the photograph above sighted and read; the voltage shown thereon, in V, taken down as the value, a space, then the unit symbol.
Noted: 150 V
